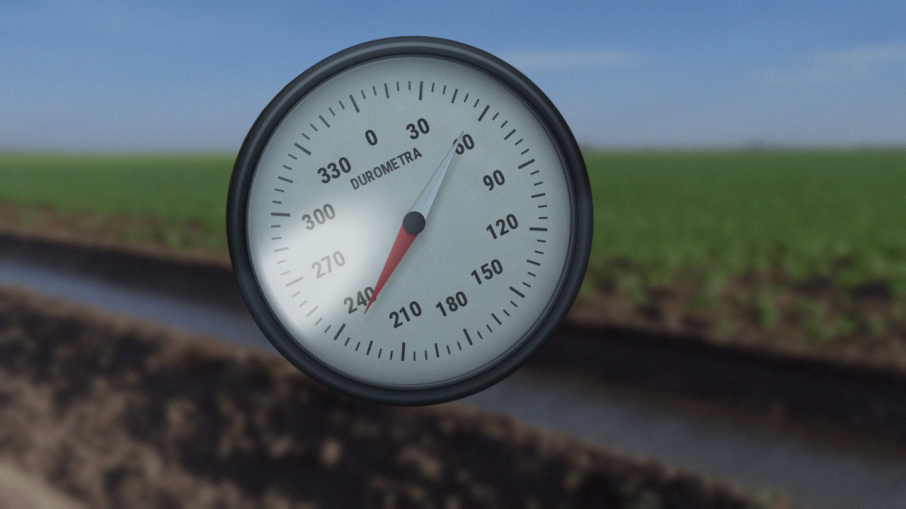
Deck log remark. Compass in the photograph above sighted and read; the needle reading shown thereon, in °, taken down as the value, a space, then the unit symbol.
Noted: 235 °
